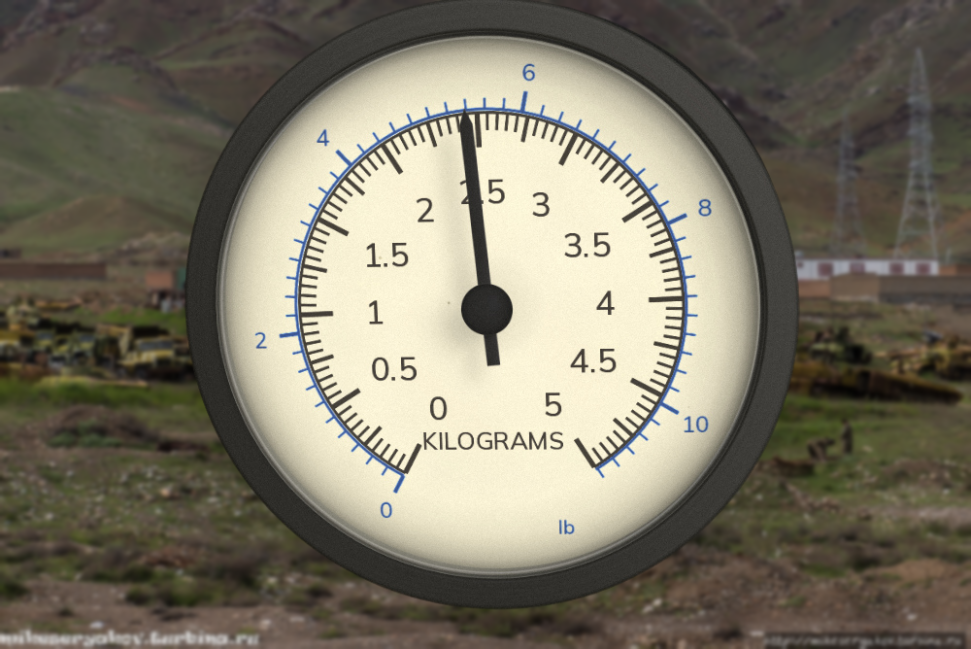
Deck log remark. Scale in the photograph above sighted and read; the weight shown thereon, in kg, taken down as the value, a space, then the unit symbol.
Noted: 2.45 kg
